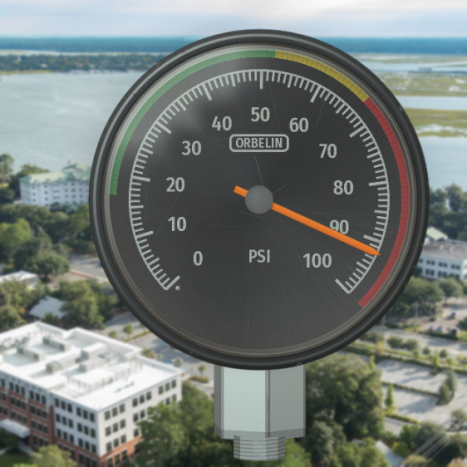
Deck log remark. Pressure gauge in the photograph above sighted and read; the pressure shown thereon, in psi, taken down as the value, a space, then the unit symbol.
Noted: 92 psi
